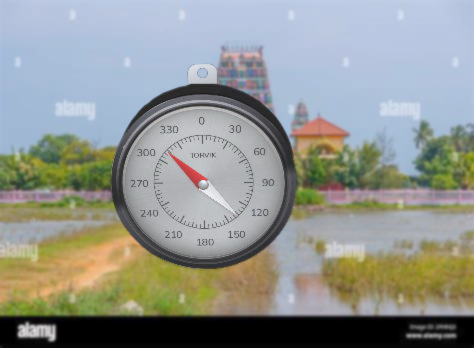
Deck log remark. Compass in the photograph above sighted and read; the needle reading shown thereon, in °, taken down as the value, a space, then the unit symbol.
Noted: 315 °
